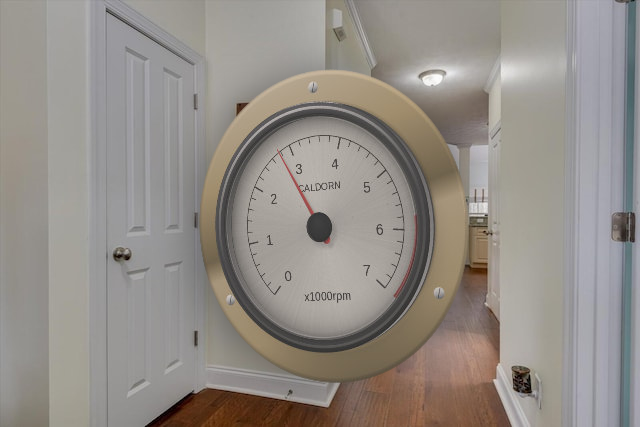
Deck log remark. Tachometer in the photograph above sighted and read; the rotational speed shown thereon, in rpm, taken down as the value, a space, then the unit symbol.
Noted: 2800 rpm
